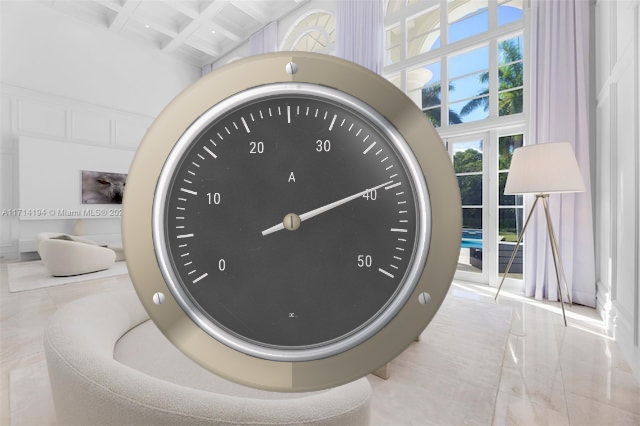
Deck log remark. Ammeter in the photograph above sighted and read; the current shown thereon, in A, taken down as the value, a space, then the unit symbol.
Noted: 39.5 A
